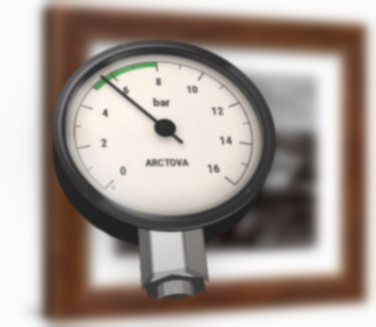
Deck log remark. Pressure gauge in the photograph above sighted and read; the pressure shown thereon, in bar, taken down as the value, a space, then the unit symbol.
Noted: 5.5 bar
